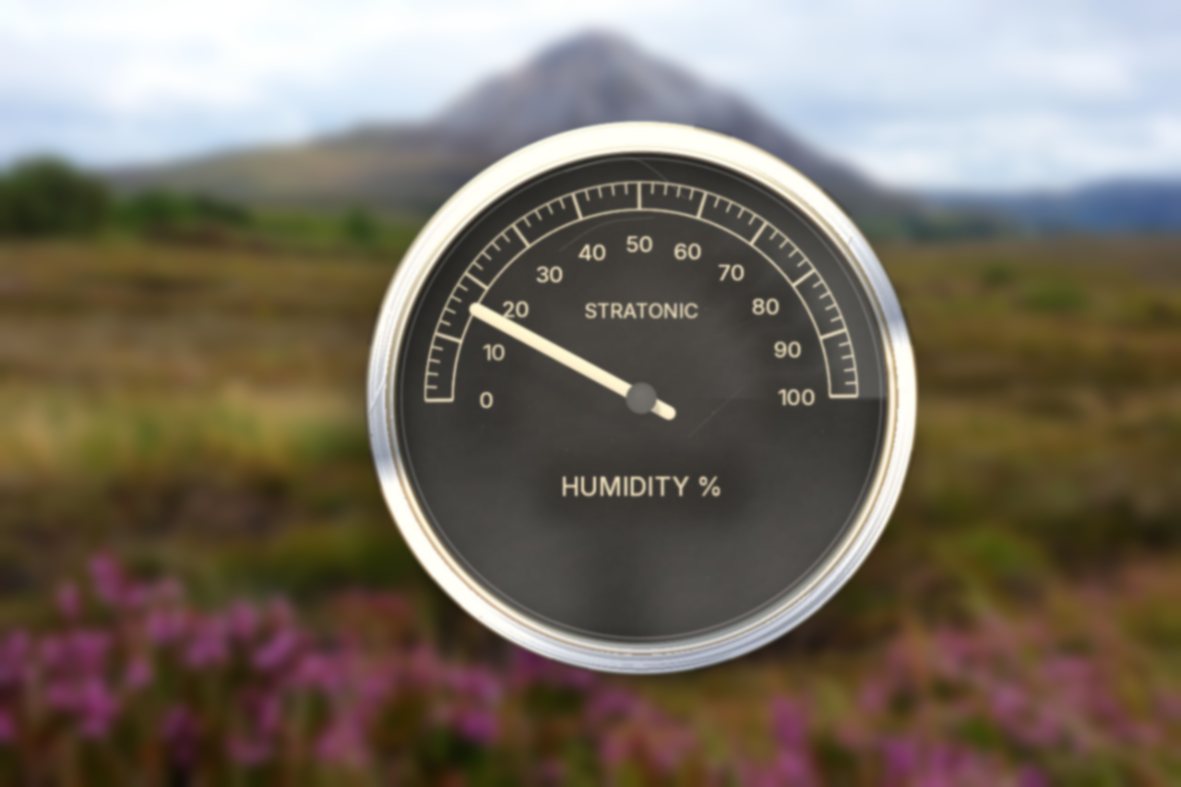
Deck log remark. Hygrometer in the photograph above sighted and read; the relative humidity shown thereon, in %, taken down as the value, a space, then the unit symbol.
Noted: 16 %
